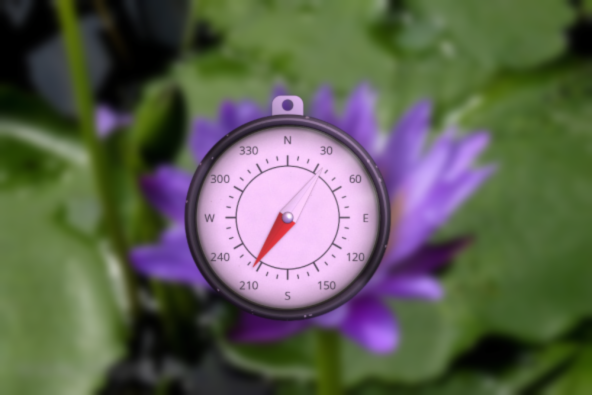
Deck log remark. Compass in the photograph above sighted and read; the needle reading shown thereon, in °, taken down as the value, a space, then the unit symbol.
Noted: 215 °
